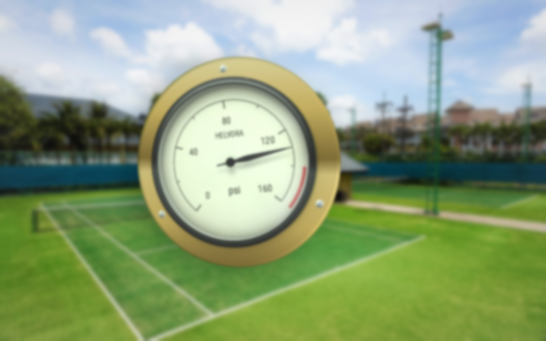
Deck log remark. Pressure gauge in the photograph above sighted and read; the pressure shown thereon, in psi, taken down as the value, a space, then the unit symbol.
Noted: 130 psi
